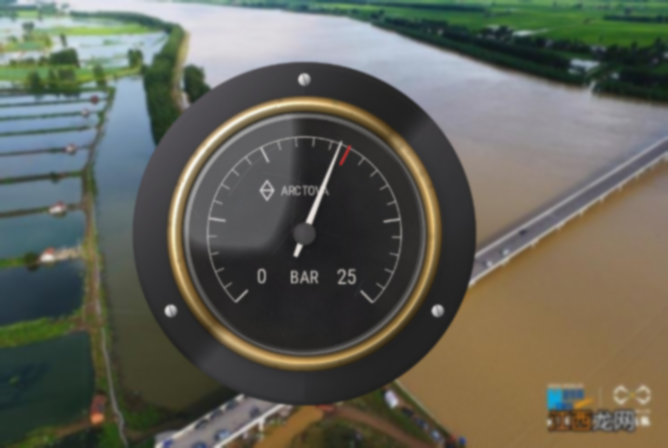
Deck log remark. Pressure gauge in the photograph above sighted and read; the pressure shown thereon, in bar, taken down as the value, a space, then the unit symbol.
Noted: 14.5 bar
